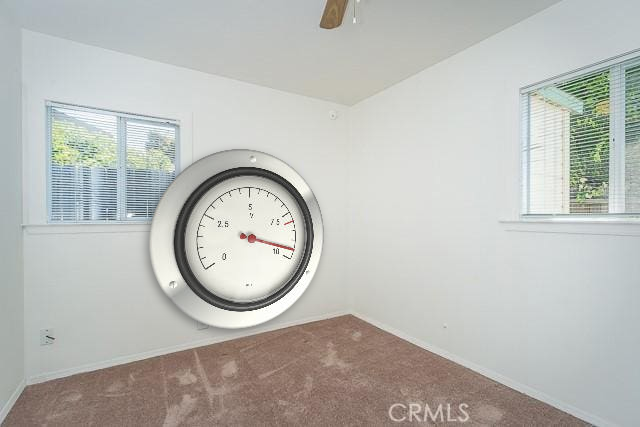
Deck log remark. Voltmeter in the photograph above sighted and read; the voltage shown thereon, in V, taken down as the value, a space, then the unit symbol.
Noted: 9.5 V
